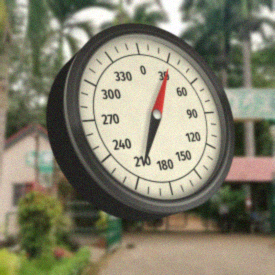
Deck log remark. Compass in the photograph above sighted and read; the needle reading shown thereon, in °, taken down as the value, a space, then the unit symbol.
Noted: 30 °
